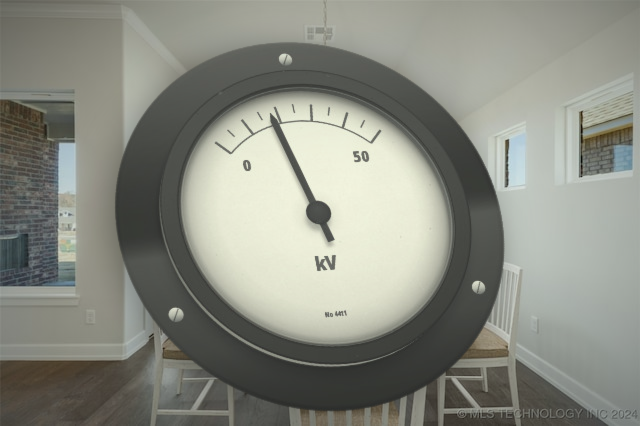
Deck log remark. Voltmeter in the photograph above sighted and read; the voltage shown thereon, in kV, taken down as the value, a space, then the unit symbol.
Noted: 17.5 kV
